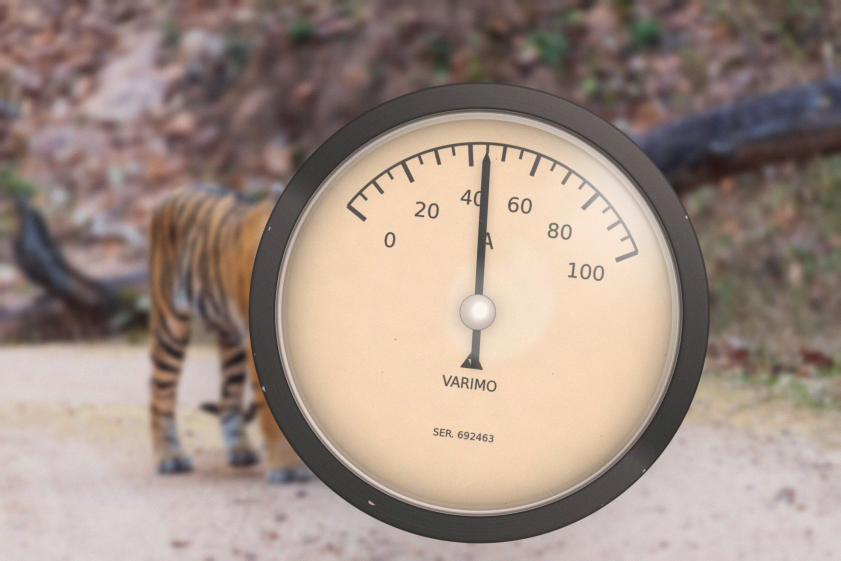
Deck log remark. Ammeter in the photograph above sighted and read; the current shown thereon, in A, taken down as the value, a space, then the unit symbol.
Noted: 45 A
